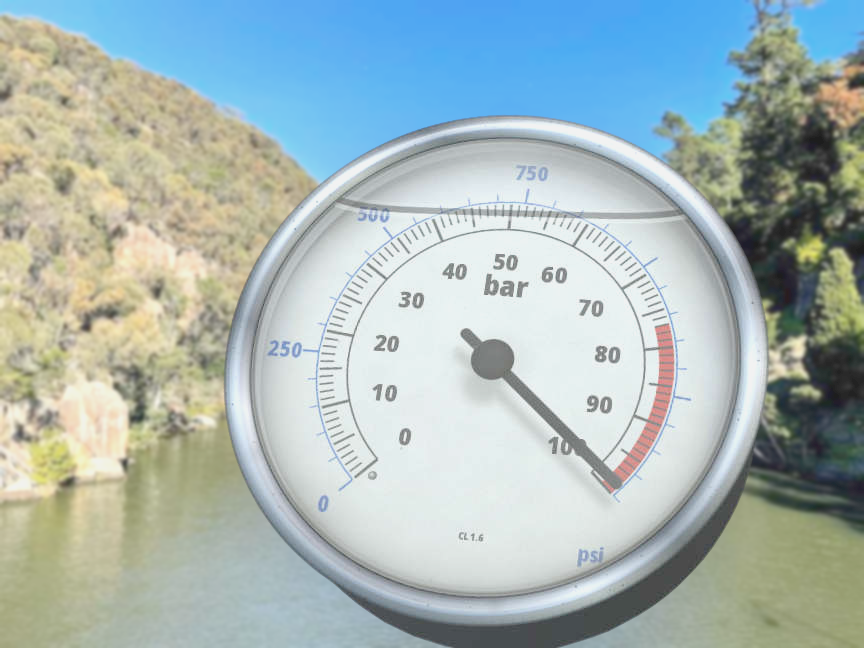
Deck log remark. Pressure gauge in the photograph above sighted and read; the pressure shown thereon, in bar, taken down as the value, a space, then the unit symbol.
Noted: 99 bar
